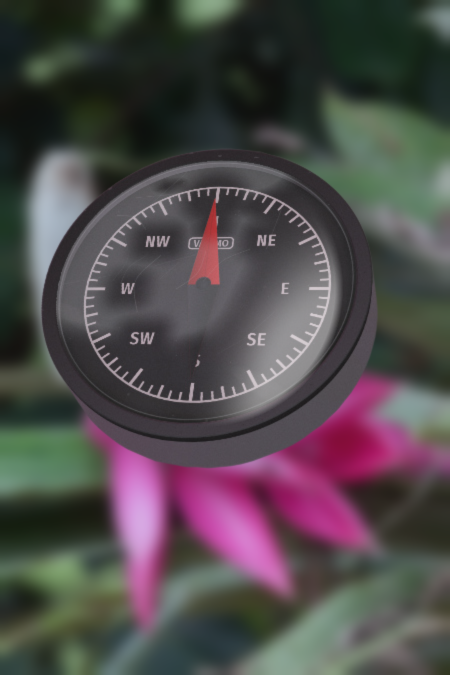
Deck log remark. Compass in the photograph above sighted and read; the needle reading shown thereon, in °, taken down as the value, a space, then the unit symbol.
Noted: 0 °
